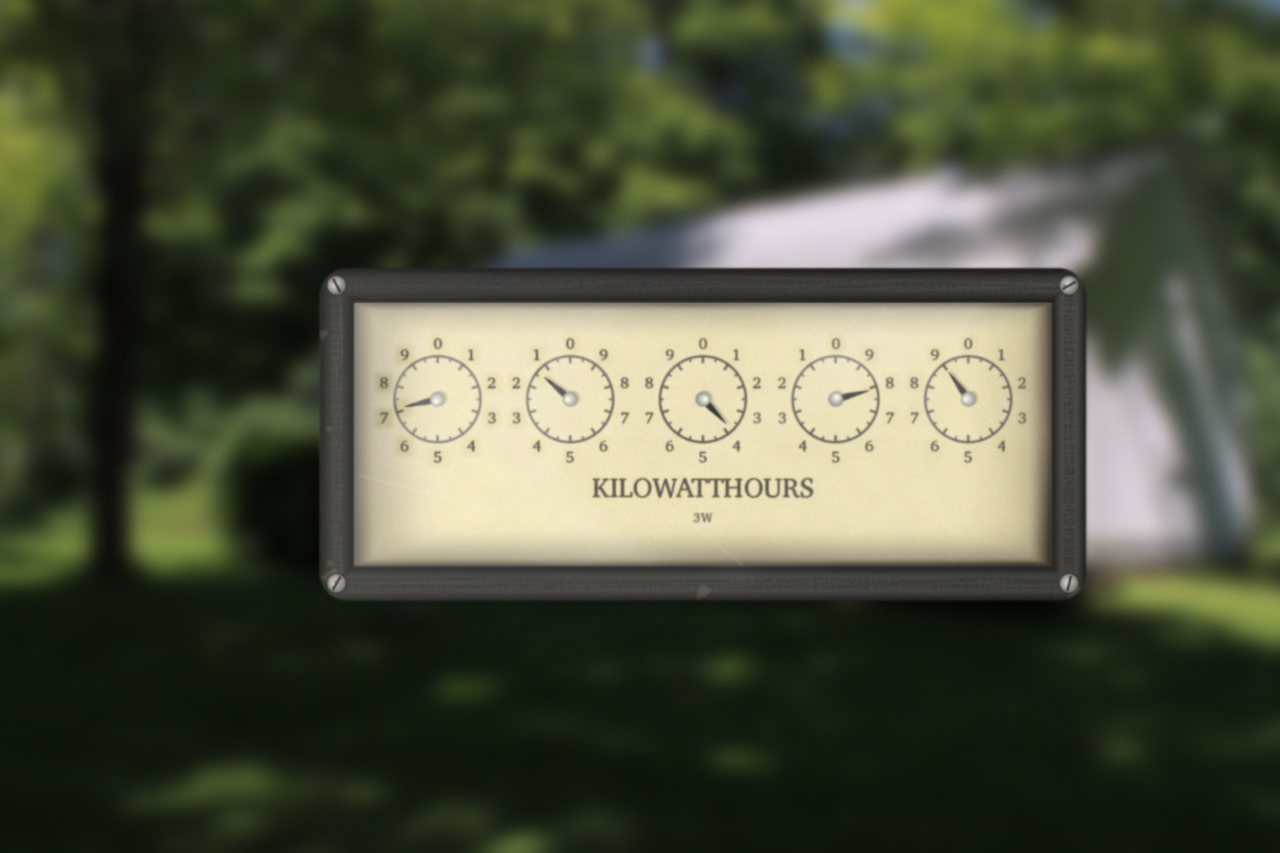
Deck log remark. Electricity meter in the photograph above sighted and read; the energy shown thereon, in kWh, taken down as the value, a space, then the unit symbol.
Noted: 71379 kWh
